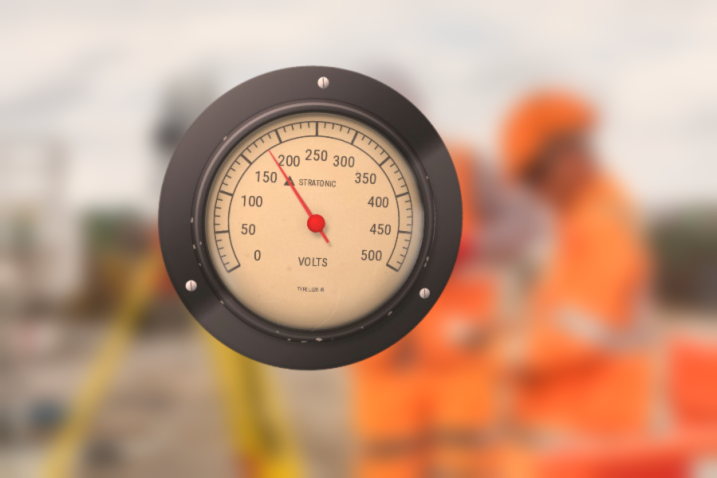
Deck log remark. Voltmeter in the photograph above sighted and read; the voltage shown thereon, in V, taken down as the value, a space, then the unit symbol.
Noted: 180 V
